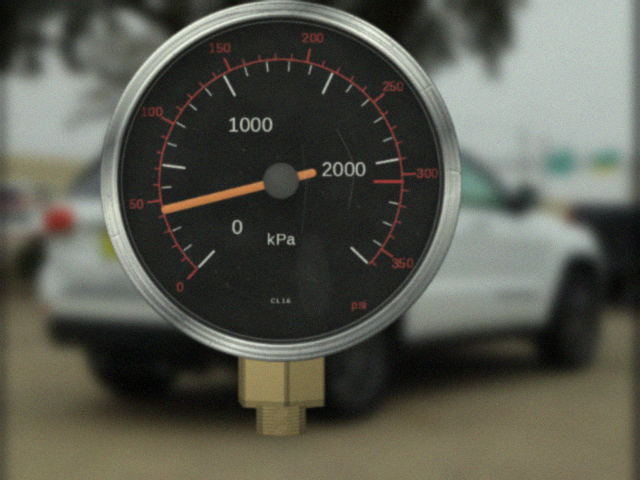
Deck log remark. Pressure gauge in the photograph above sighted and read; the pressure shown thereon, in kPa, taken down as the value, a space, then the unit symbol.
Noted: 300 kPa
